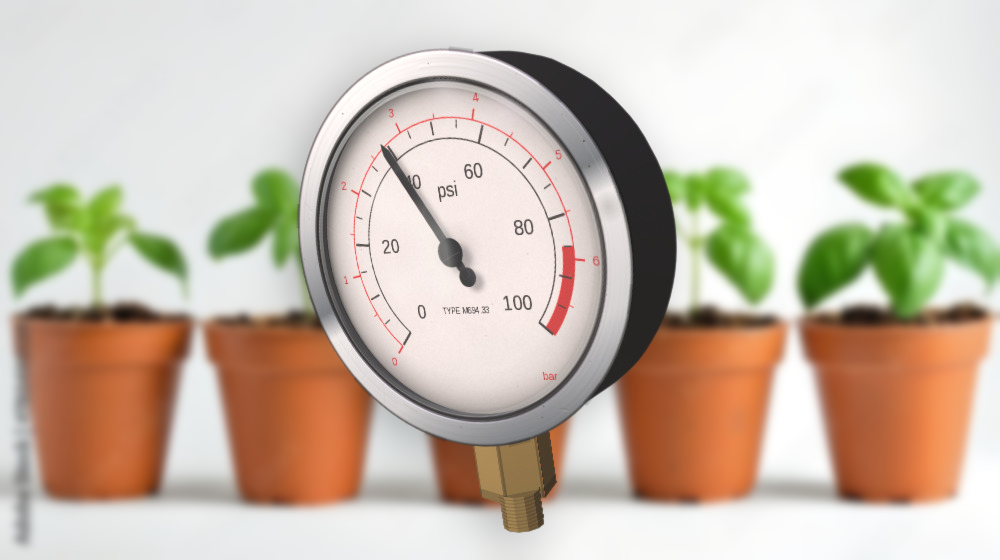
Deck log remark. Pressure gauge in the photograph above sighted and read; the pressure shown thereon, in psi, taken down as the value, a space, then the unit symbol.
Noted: 40 psi
